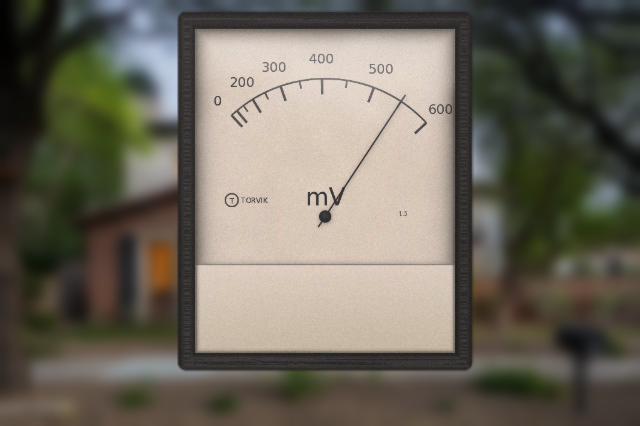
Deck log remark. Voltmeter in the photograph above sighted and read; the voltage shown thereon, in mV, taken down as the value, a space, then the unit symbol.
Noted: 550 mV
